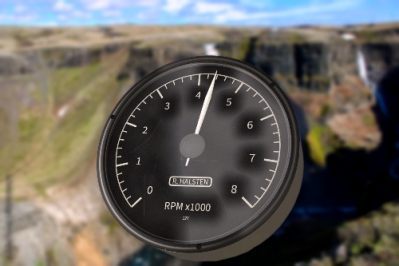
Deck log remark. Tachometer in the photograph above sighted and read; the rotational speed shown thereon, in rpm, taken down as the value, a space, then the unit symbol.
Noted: 4400 rpm
